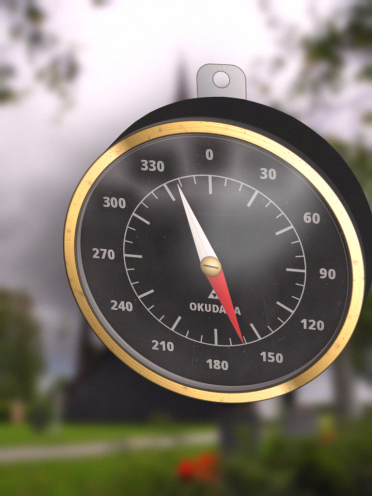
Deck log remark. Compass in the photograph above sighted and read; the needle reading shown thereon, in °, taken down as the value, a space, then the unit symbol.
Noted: 160 °
